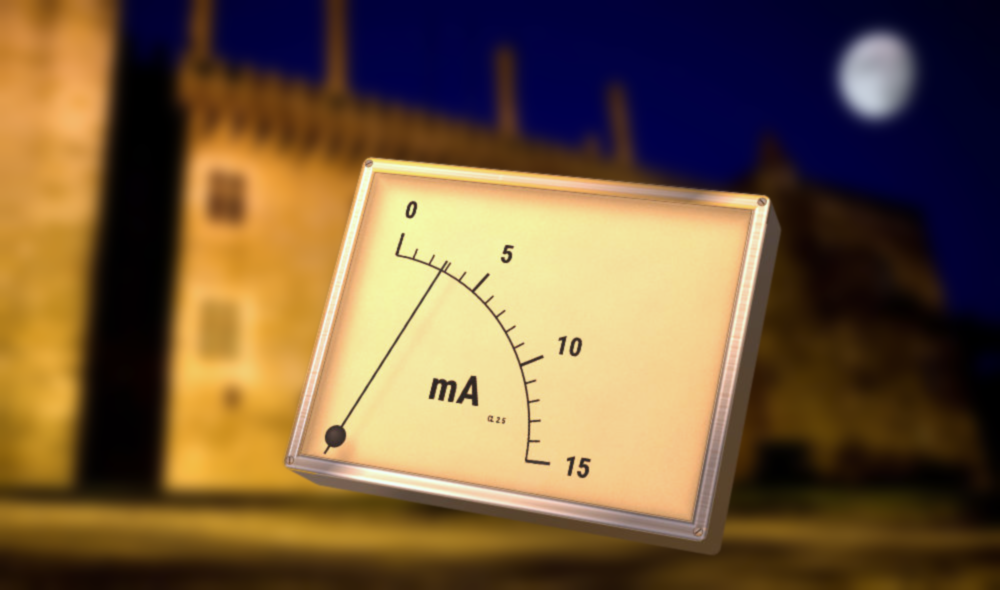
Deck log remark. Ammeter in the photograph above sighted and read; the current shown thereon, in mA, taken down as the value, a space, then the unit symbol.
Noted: 3 mA
